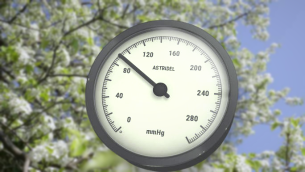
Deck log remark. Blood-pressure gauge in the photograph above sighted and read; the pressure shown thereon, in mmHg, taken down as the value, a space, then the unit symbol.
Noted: 90 mmHg
